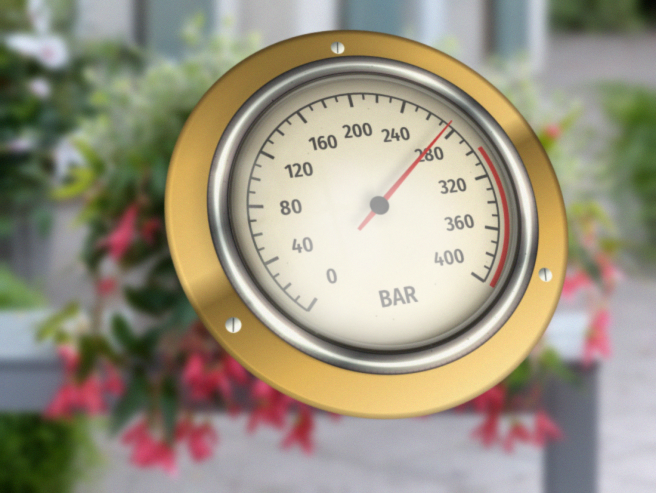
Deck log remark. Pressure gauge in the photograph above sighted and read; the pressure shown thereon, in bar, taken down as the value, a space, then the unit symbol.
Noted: 275 bar
